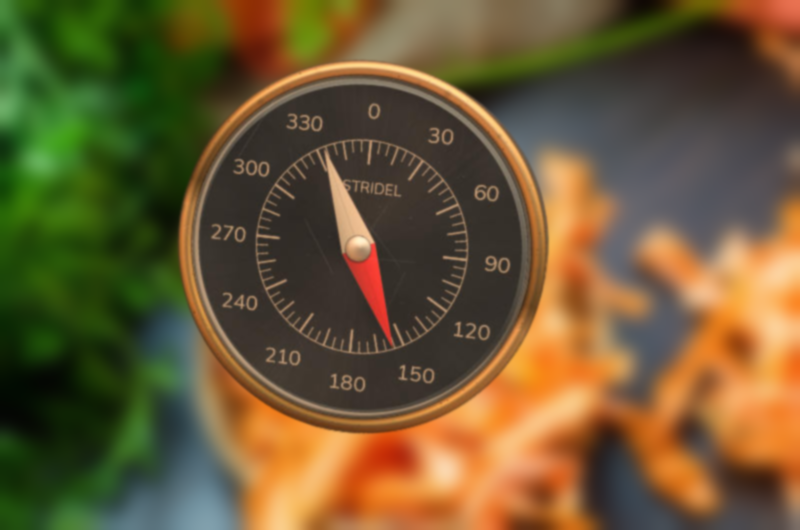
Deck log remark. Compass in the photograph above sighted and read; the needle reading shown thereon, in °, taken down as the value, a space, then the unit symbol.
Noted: 155 °
